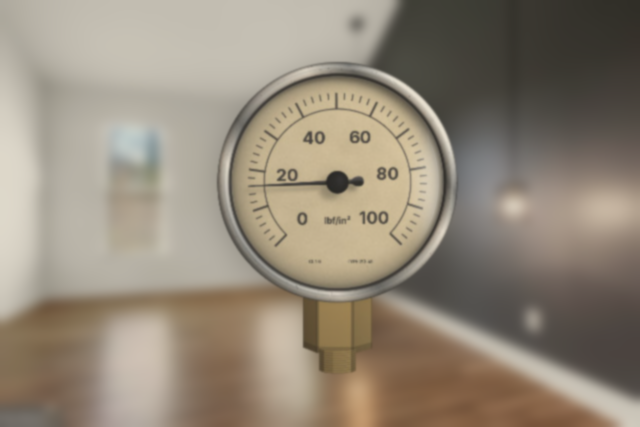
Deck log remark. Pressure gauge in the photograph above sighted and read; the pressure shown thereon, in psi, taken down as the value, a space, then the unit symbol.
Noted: 16 psi
